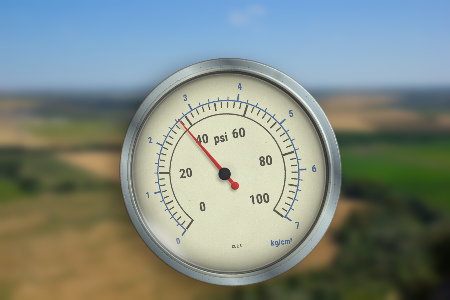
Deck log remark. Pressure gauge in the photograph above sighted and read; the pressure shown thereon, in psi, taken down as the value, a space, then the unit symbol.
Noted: 38 psi
